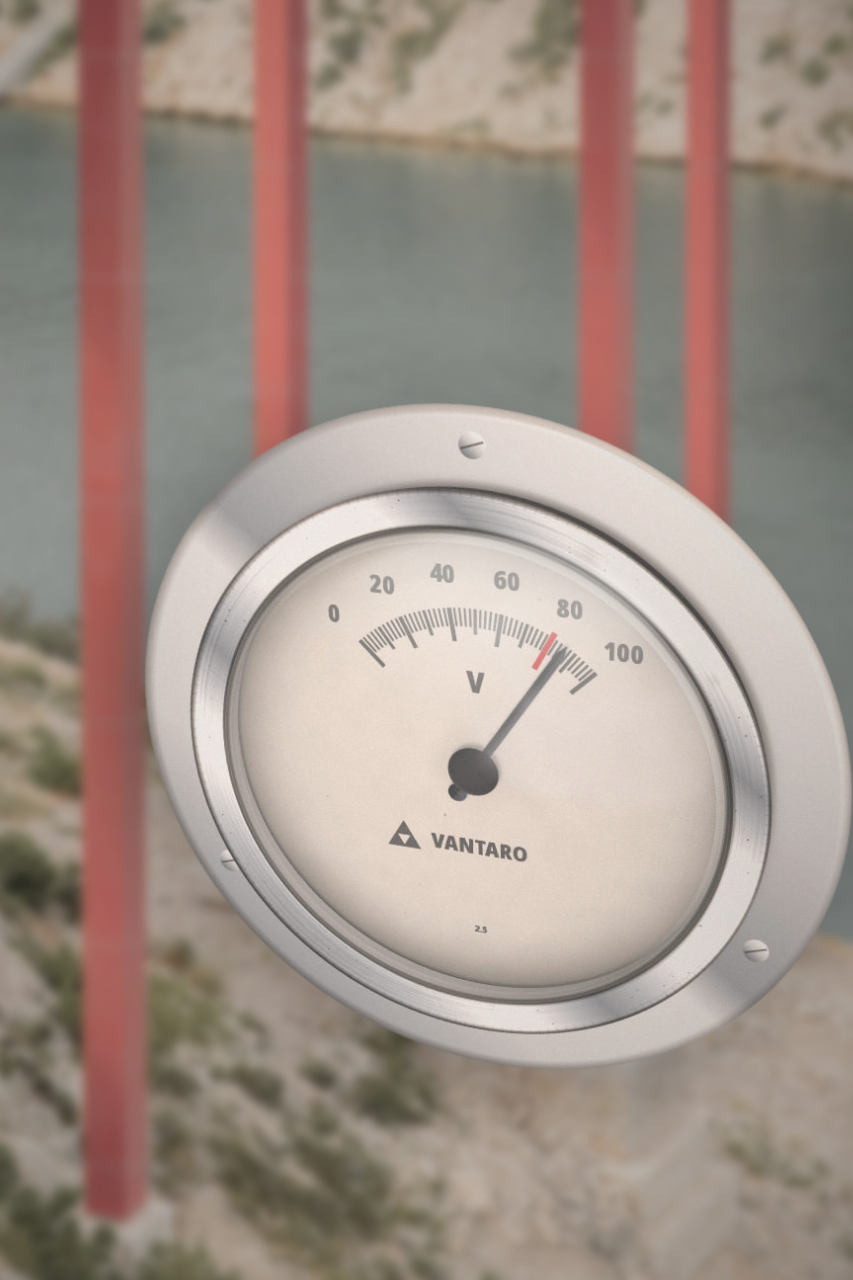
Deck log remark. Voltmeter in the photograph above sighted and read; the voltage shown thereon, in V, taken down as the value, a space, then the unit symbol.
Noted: 86 V
